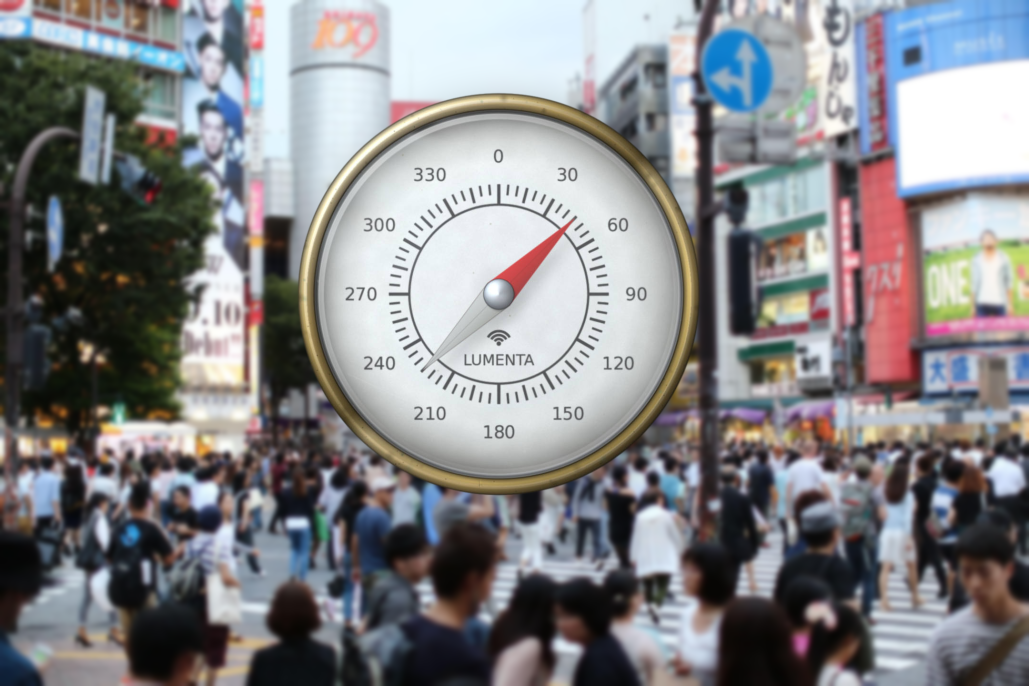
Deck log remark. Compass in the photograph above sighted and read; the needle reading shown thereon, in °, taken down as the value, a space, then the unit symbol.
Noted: 45 °
